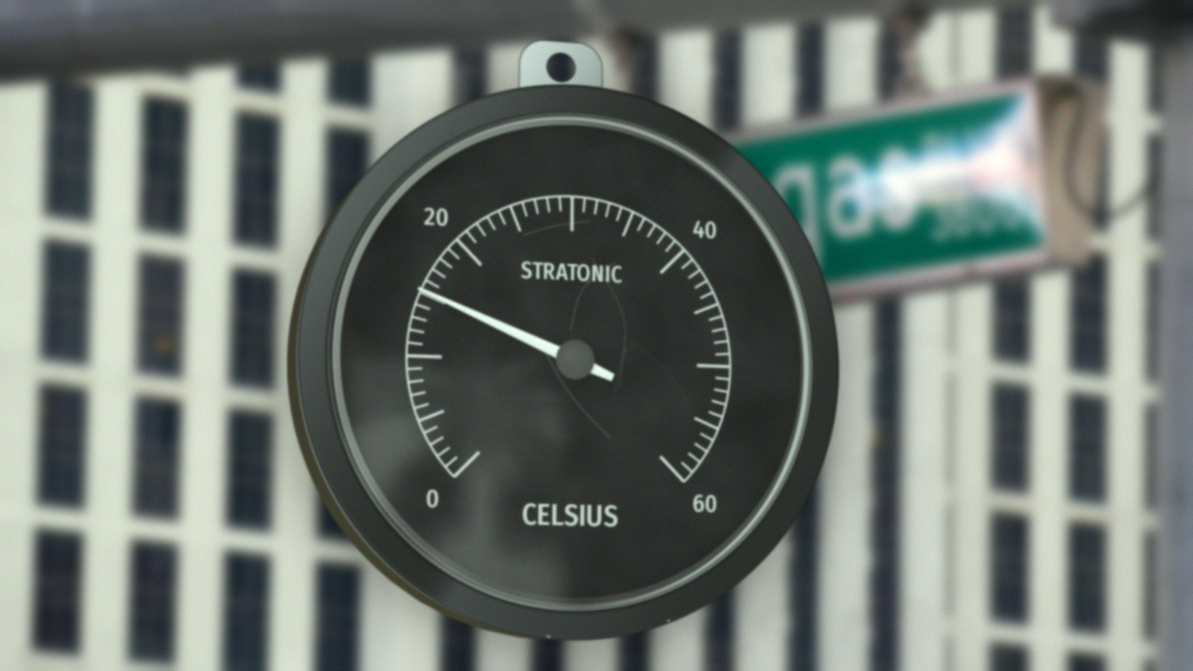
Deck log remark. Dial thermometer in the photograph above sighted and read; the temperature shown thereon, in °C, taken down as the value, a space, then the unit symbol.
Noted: 15 °C
